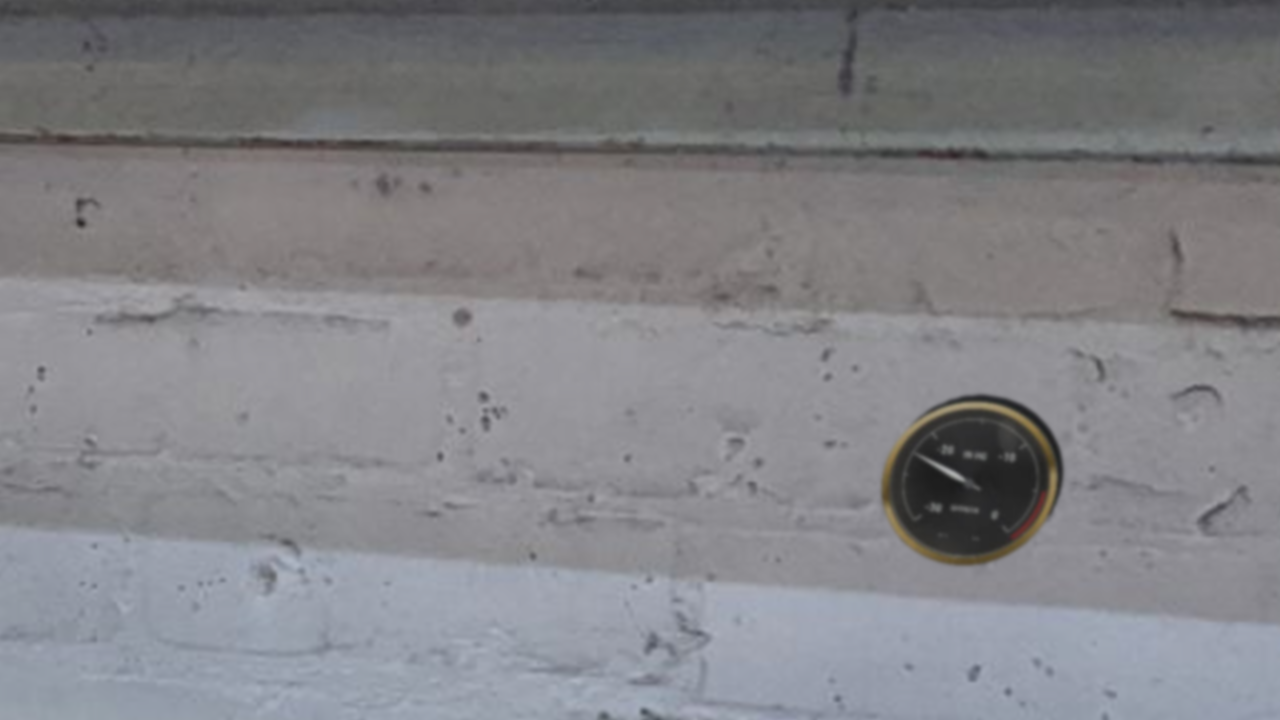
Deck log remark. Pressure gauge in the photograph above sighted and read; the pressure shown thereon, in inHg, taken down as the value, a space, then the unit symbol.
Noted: -22.5 inHg
